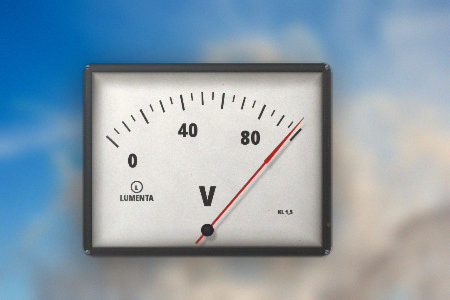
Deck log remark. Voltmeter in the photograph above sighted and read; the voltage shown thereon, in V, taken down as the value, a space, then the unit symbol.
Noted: 97.5 V
